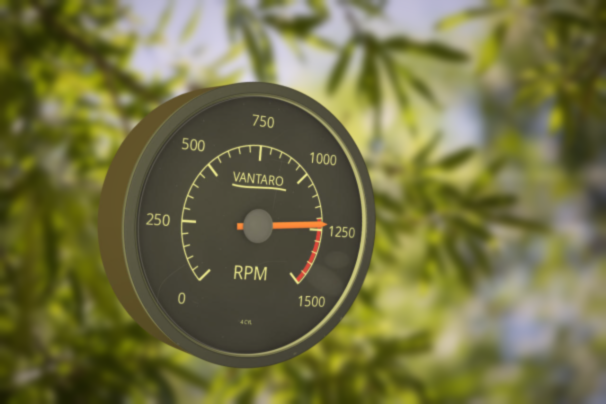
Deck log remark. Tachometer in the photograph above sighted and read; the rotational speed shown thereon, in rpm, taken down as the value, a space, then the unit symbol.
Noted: 1225 rpm
